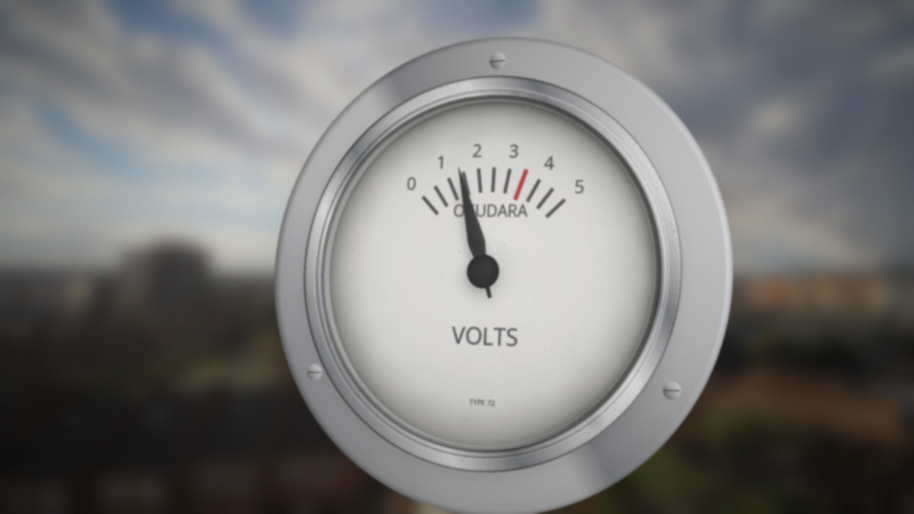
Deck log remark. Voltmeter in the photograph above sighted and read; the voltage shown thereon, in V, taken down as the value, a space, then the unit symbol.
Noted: 1.5 V
